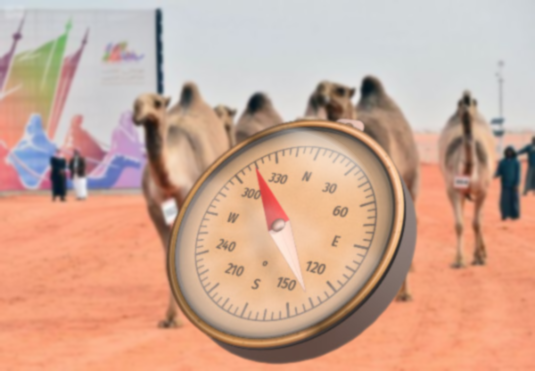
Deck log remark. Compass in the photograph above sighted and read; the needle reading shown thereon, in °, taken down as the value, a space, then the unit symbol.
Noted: 315 °
